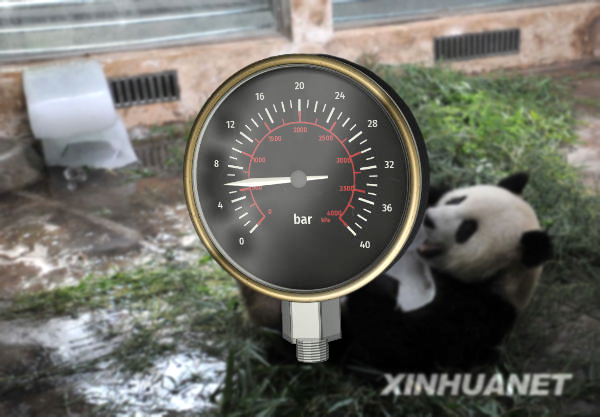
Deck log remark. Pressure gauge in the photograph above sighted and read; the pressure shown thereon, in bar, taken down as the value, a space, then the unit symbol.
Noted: 6 bar
